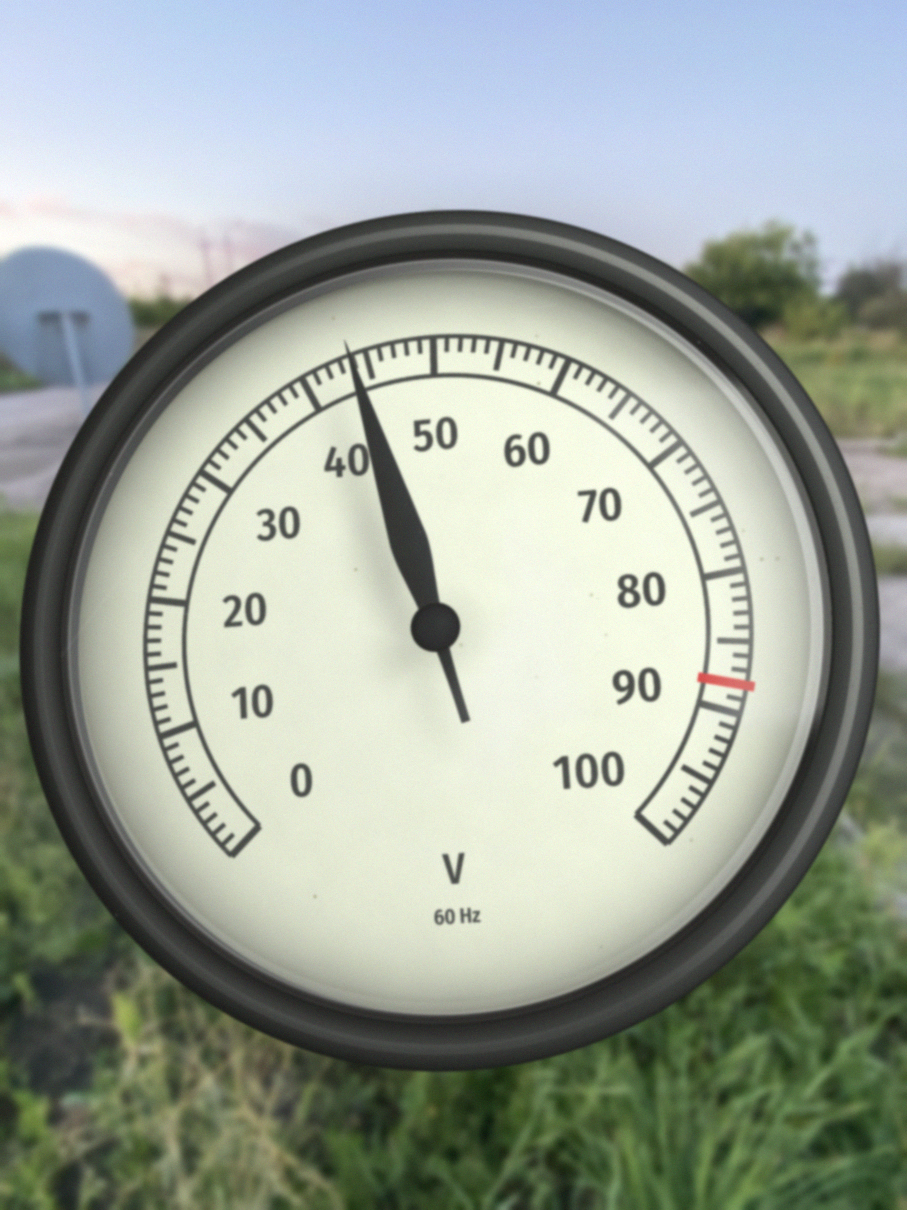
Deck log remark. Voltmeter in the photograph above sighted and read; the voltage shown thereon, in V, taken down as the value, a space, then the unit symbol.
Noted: 44 V
